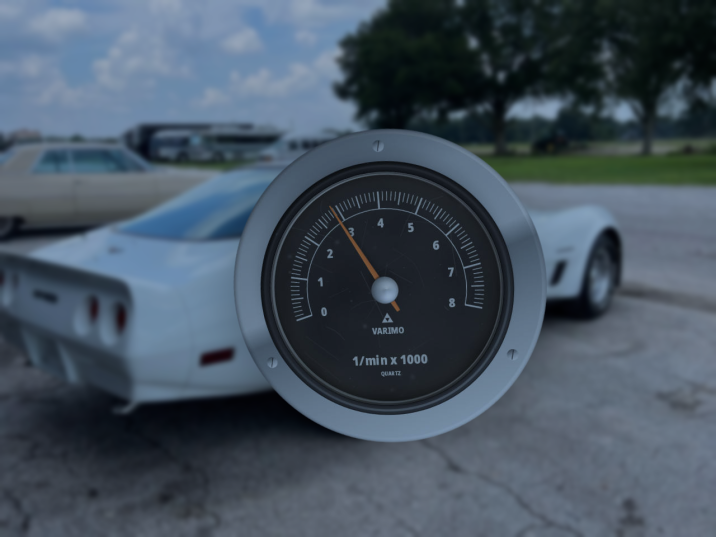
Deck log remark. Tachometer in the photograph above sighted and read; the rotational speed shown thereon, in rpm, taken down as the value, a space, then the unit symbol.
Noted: 2900 rpm
